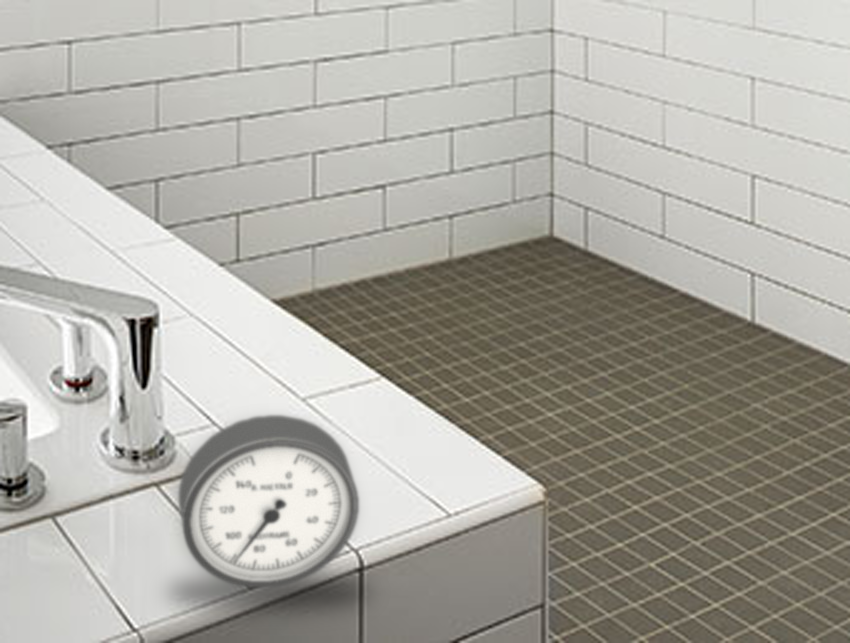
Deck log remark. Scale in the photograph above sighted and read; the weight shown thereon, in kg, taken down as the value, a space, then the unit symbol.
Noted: 90 kg
